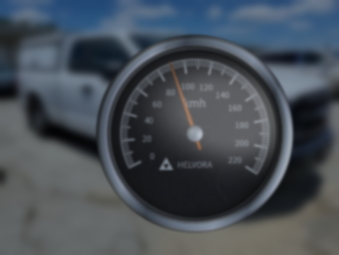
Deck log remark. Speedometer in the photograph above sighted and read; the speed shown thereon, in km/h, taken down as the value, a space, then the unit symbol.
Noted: 90 km/h
